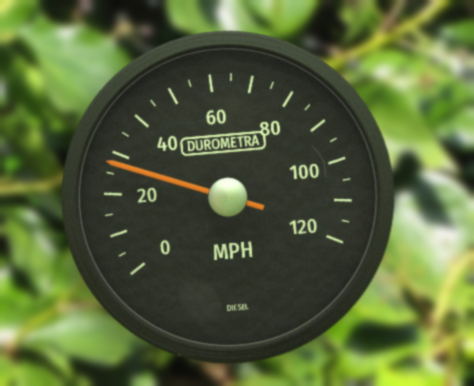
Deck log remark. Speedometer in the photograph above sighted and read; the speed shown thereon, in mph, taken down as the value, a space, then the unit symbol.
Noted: 27.5 mph
